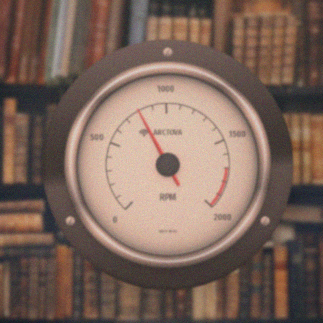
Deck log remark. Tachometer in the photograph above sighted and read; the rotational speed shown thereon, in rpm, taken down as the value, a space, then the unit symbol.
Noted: 800 rpm
